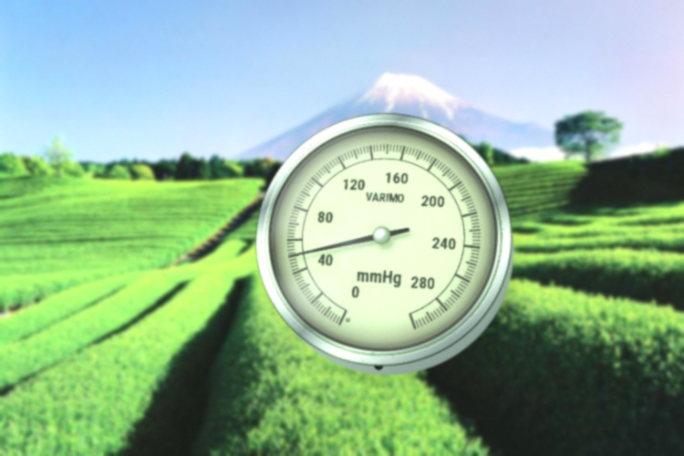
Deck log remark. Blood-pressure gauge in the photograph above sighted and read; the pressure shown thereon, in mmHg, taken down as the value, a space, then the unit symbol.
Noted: 50 mmHg
